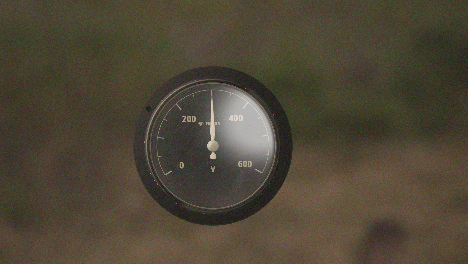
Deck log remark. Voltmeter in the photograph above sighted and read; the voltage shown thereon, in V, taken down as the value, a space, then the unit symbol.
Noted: 300 V
